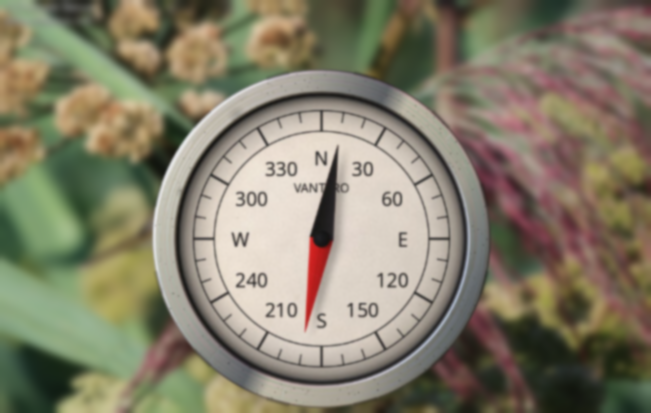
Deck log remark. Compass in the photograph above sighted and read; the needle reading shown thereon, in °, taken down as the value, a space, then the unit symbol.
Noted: 190 °
